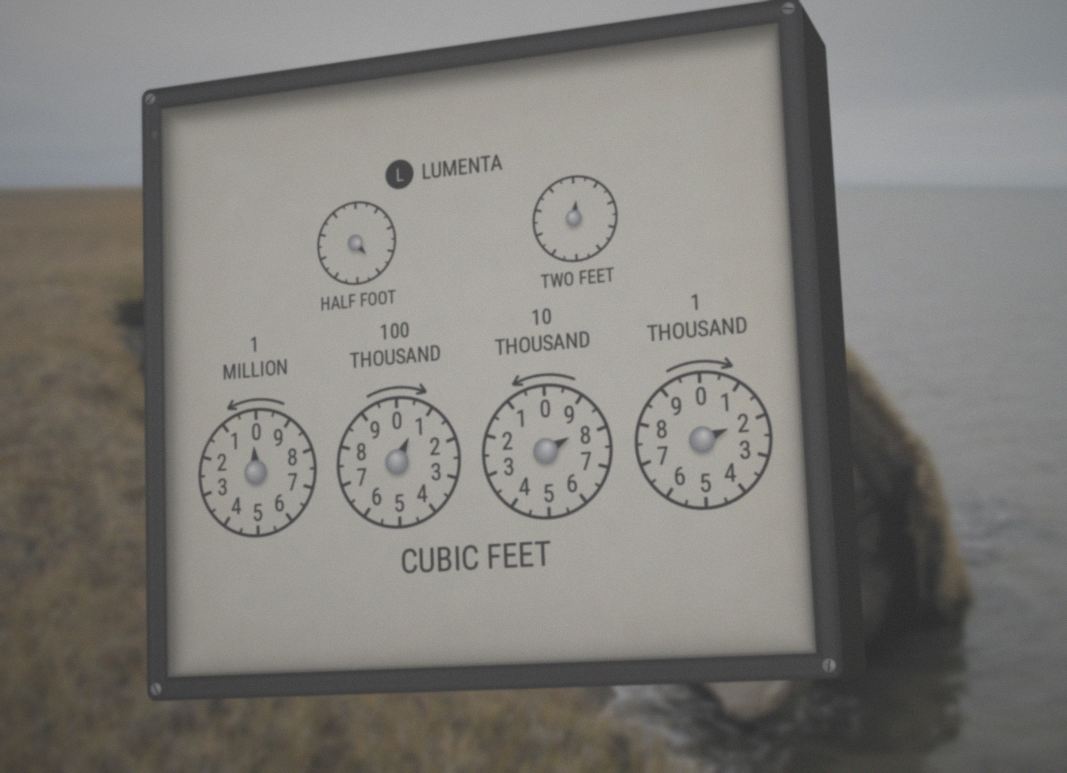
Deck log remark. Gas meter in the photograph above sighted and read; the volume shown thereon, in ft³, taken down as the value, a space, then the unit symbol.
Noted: 8200 ft³
